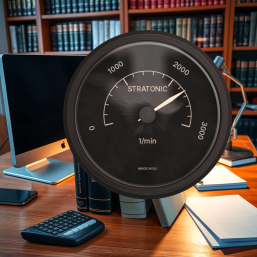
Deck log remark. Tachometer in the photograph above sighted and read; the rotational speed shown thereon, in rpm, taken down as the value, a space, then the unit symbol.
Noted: 2300 rpm
